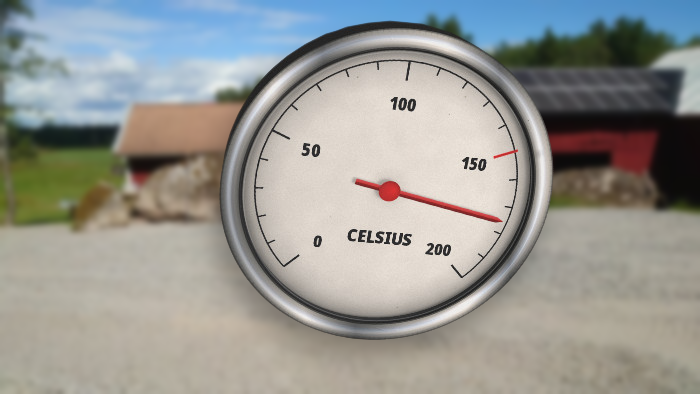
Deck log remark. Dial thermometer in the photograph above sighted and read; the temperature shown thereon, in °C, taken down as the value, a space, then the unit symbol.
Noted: 175 °C
